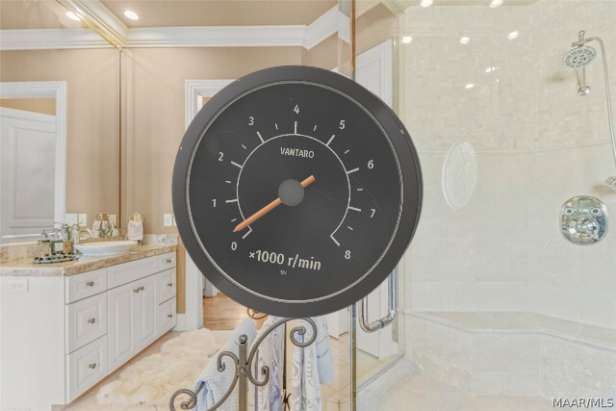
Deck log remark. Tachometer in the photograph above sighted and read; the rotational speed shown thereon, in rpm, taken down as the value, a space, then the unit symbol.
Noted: 250 rpm
